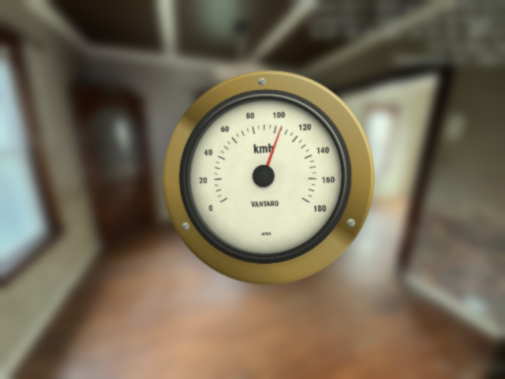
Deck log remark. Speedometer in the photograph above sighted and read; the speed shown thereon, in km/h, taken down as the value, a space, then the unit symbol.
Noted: 105 km/h
